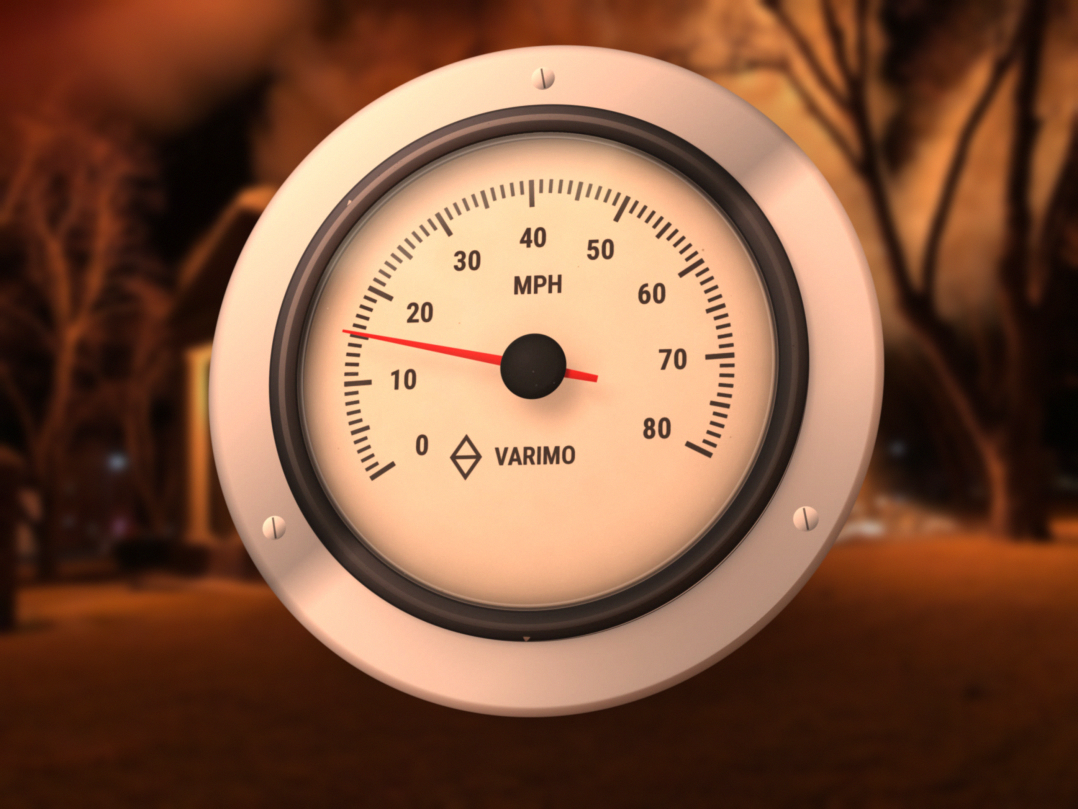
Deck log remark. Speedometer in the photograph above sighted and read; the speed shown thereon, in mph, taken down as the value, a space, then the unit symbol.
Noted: 15 mph
